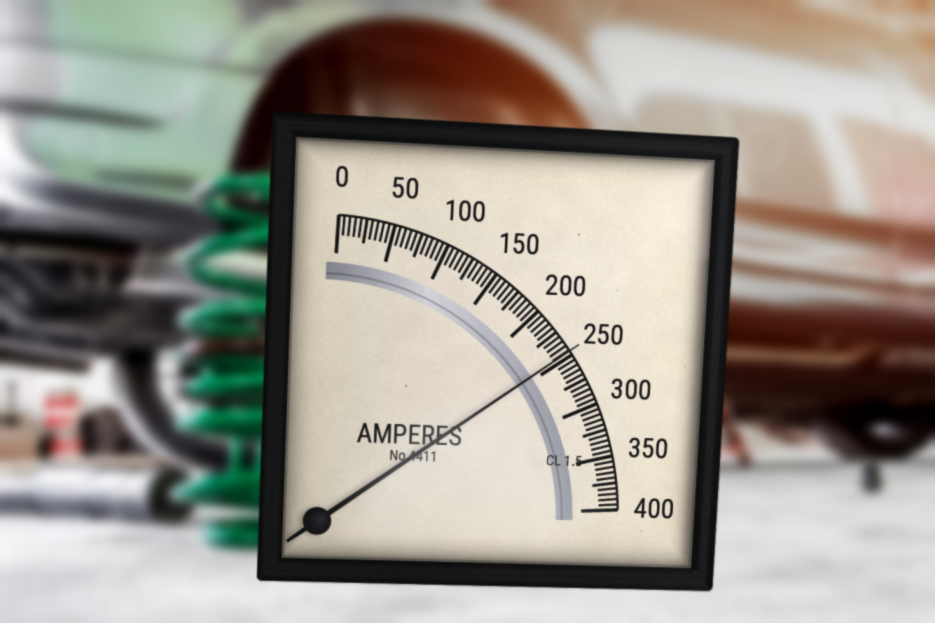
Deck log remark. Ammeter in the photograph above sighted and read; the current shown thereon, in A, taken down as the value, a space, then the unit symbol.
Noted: 245 A
